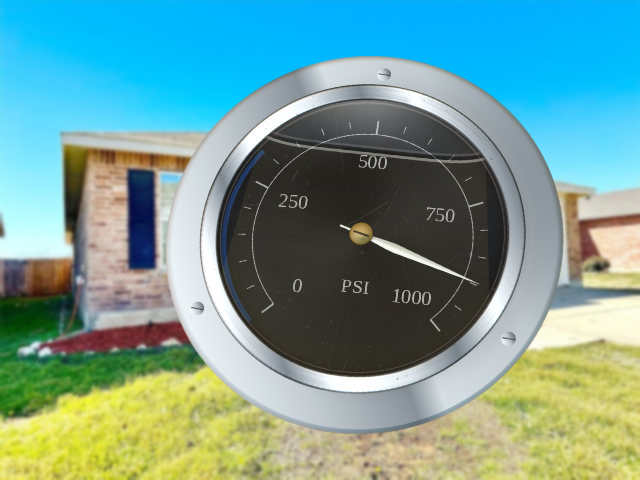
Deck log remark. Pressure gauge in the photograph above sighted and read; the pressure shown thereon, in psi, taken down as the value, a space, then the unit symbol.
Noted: 900 psi
